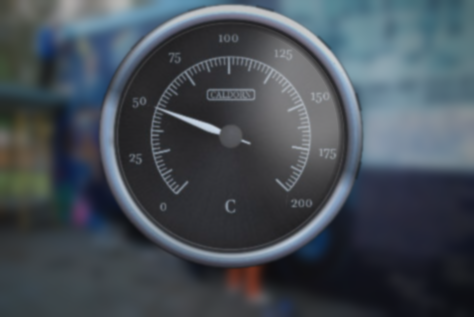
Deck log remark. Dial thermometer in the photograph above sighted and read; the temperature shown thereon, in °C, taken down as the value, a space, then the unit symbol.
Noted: 50 °C
